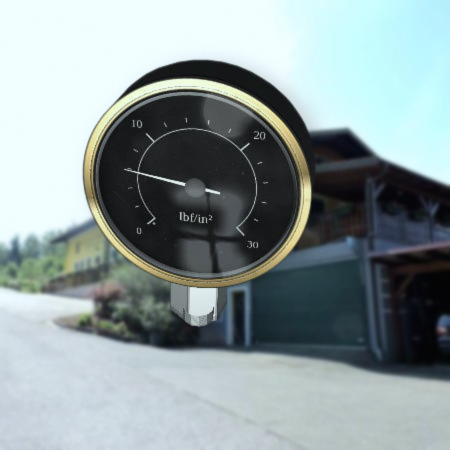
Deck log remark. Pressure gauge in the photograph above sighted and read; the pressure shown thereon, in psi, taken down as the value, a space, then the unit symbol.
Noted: 6 psi
